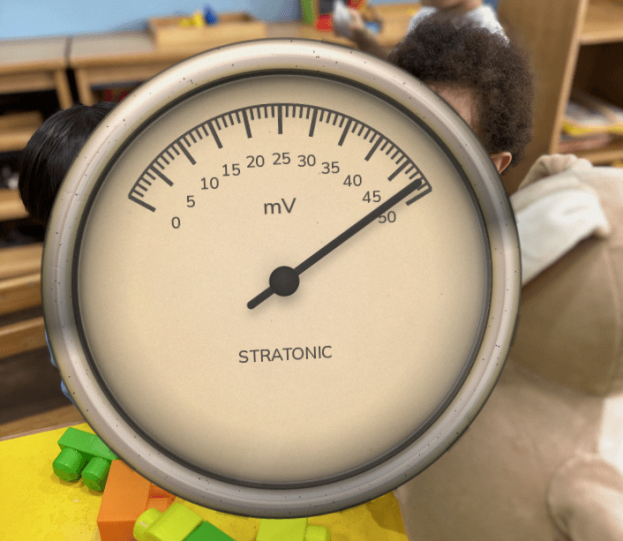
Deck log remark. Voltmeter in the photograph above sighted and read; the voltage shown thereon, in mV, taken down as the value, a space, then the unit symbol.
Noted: 48 mV
